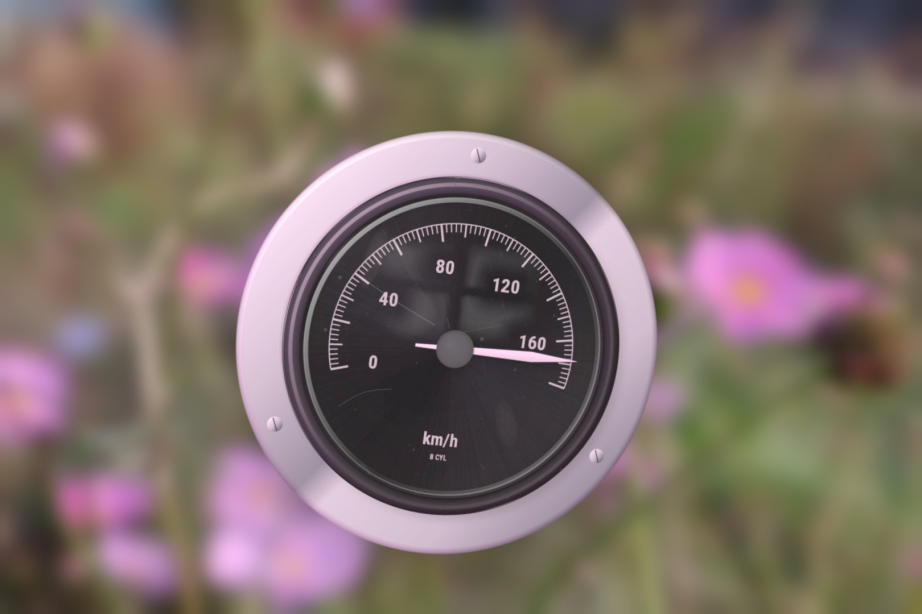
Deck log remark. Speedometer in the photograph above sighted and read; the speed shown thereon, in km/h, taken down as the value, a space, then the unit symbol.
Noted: 168 km/h
